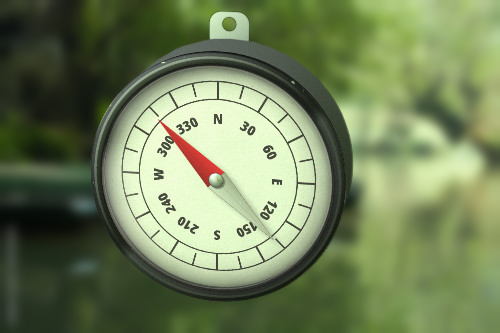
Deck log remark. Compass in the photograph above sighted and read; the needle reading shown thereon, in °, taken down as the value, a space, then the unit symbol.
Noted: 315 °
